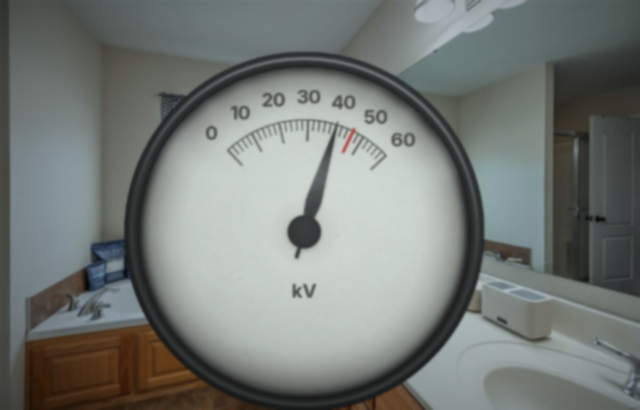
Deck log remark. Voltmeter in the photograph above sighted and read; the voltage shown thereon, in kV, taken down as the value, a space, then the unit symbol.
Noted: 40 kV
